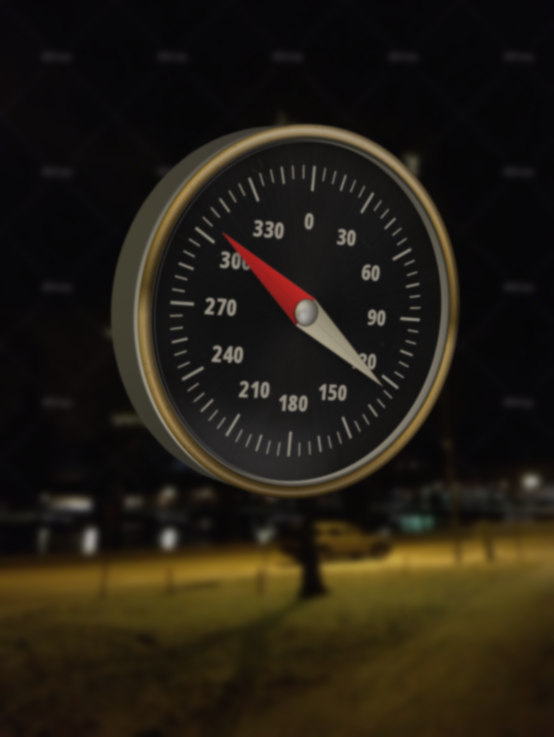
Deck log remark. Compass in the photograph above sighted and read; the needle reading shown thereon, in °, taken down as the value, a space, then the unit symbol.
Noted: 305 °
